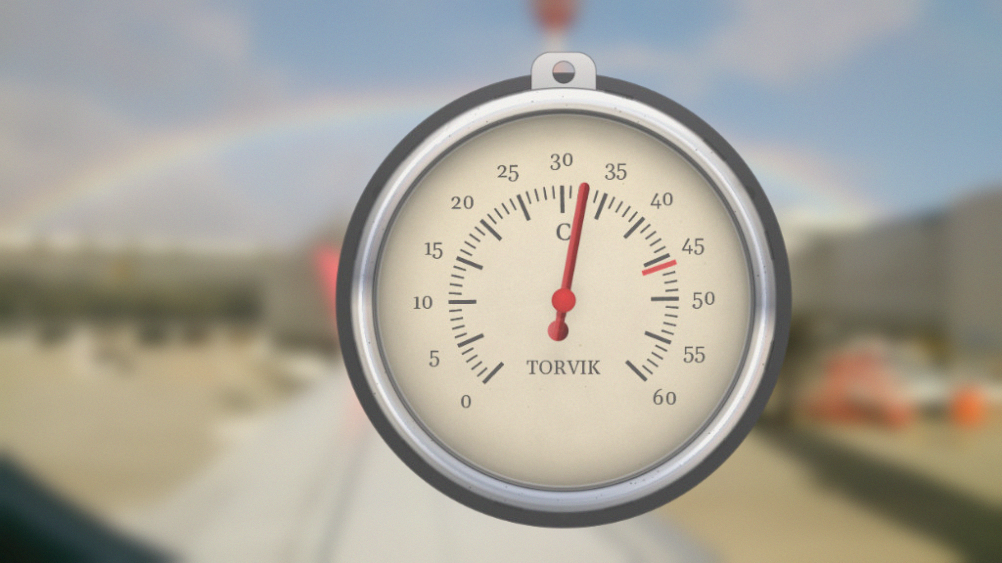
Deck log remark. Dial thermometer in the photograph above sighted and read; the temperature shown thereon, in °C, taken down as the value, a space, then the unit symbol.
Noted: 32.5 °C
